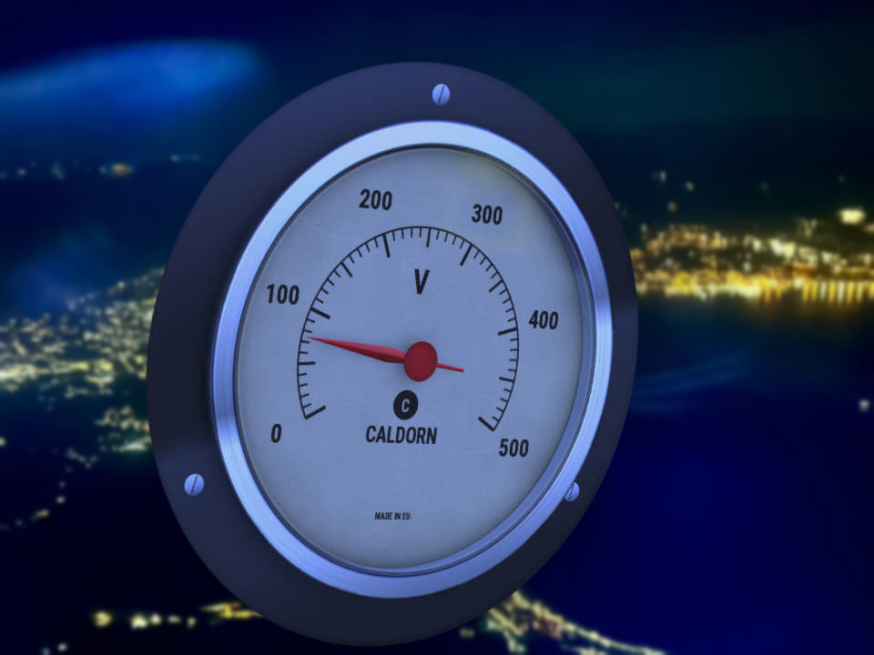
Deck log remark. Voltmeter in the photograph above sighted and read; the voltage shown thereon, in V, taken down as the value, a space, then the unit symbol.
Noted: 75 V
